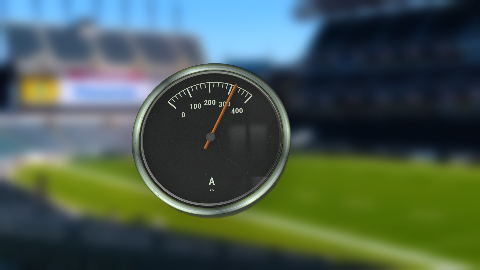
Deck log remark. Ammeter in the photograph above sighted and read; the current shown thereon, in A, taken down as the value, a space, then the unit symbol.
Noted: 320 A
